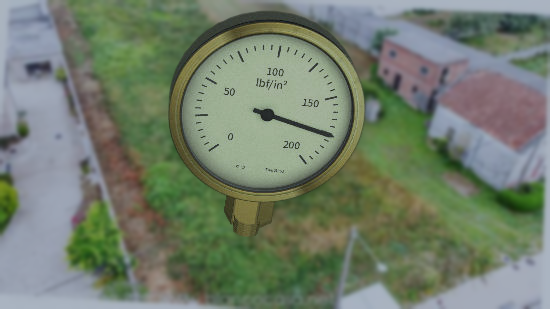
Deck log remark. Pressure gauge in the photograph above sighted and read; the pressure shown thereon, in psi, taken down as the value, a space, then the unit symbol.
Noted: 175 psi
